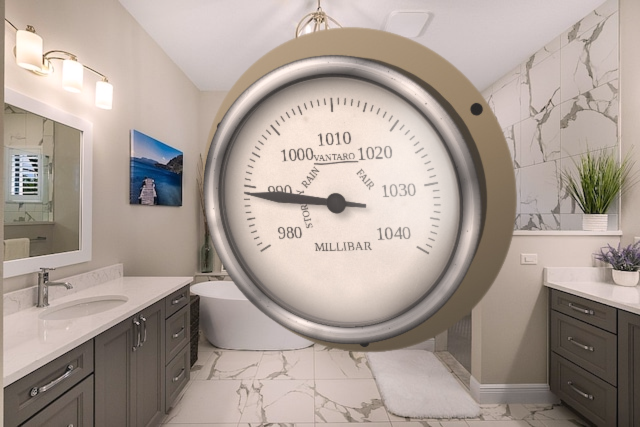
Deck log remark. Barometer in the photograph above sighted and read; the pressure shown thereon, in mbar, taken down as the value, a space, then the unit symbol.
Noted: 989 mbar
